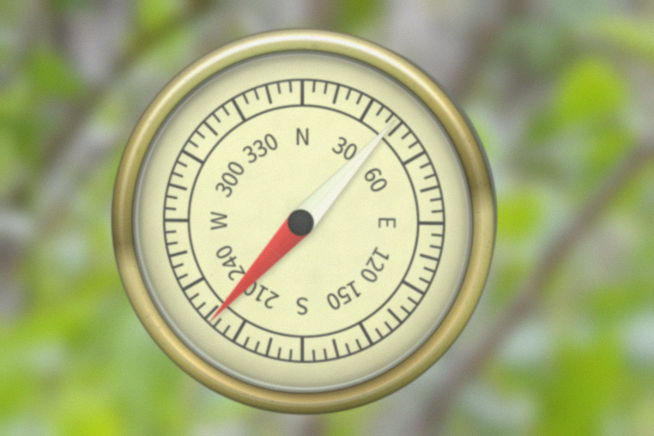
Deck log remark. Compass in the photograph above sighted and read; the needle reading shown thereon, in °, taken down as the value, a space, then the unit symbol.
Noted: 222.5 °
